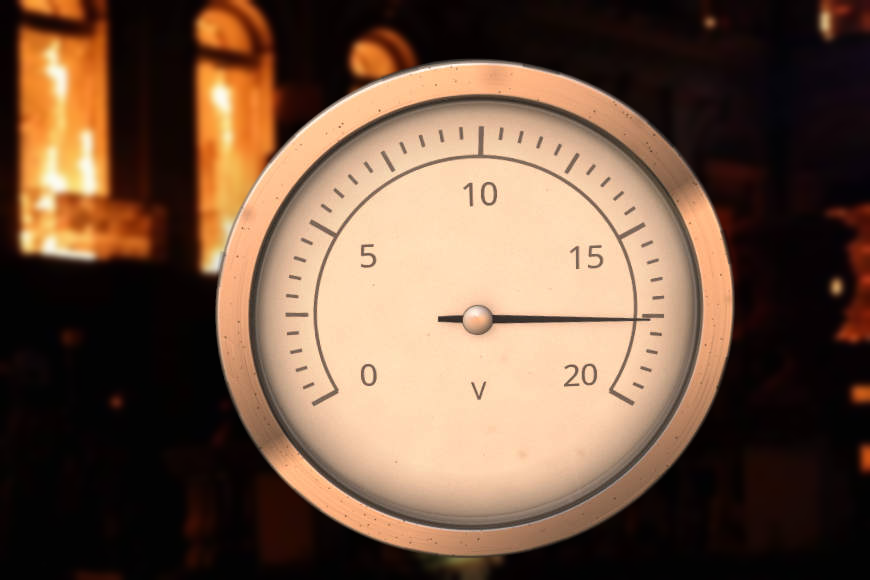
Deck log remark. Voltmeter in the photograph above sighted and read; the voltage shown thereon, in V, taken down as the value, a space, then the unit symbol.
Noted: 17.5 V
